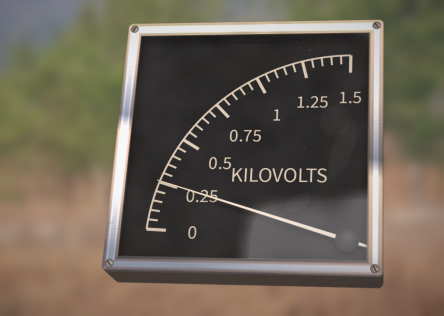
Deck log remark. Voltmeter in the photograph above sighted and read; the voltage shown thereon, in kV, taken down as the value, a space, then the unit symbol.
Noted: 0.25 kV
